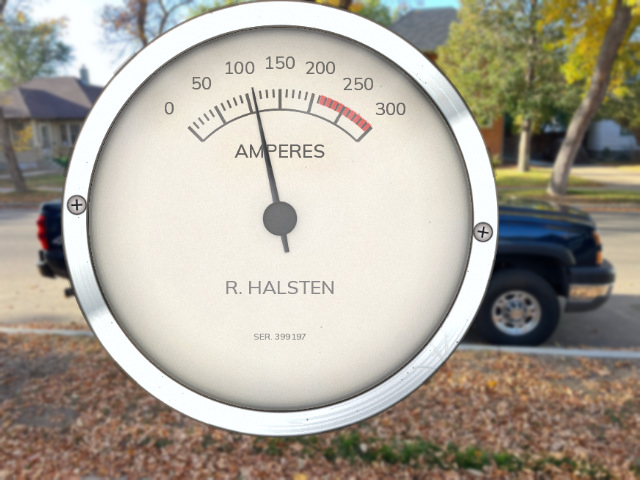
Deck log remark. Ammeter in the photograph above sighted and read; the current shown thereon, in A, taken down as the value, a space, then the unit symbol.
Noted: 110 A
